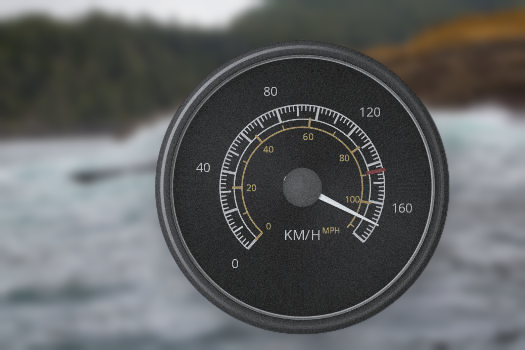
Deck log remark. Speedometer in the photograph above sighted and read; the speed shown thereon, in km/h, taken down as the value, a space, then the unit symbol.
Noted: 170 km/h
